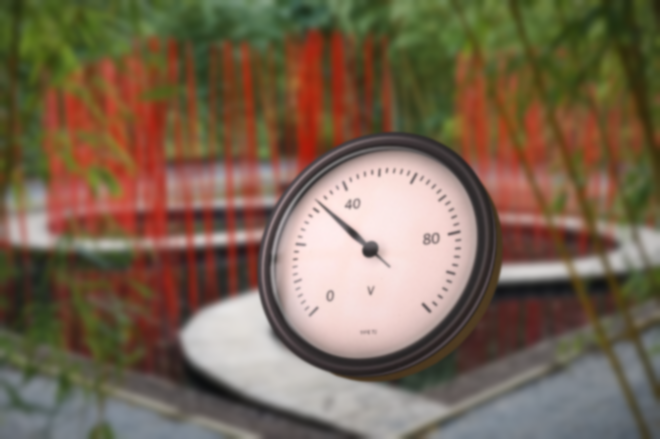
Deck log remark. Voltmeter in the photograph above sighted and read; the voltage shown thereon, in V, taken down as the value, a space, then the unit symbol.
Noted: 32 V
